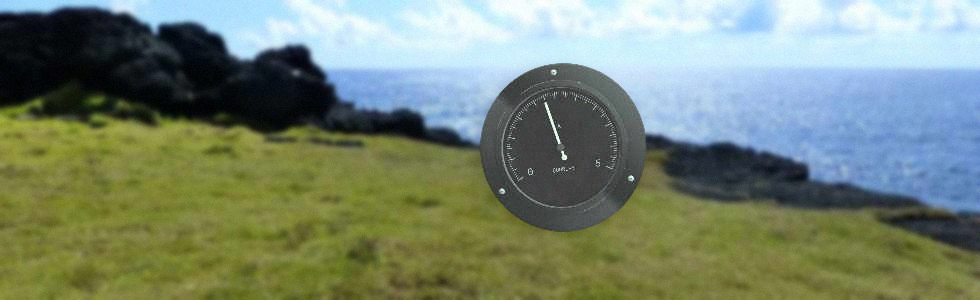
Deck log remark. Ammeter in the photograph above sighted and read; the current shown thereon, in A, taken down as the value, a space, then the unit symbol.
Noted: 2.25 A
